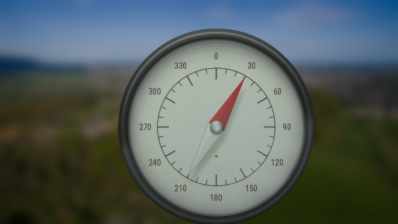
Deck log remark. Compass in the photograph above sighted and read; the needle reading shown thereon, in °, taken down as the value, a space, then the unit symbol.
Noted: 30 °
